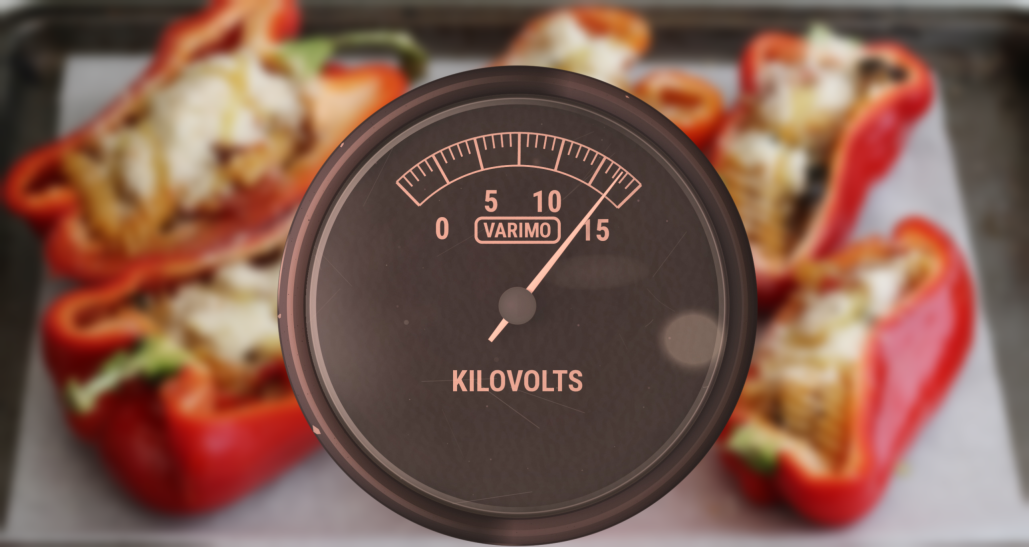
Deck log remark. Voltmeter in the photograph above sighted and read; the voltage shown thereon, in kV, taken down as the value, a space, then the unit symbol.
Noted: 13.75 kV
